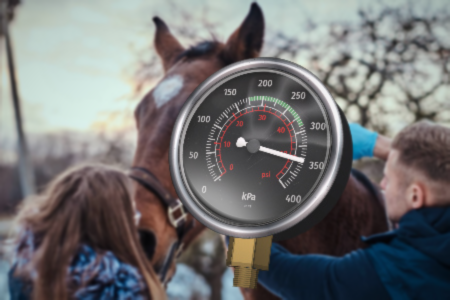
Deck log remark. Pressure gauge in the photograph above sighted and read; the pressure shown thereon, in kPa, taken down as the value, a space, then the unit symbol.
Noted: 350 kPa
